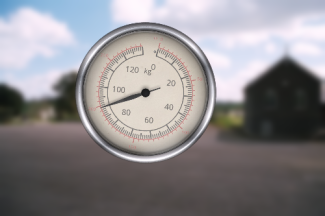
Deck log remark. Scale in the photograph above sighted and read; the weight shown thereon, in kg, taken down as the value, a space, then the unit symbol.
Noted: 90 kg
